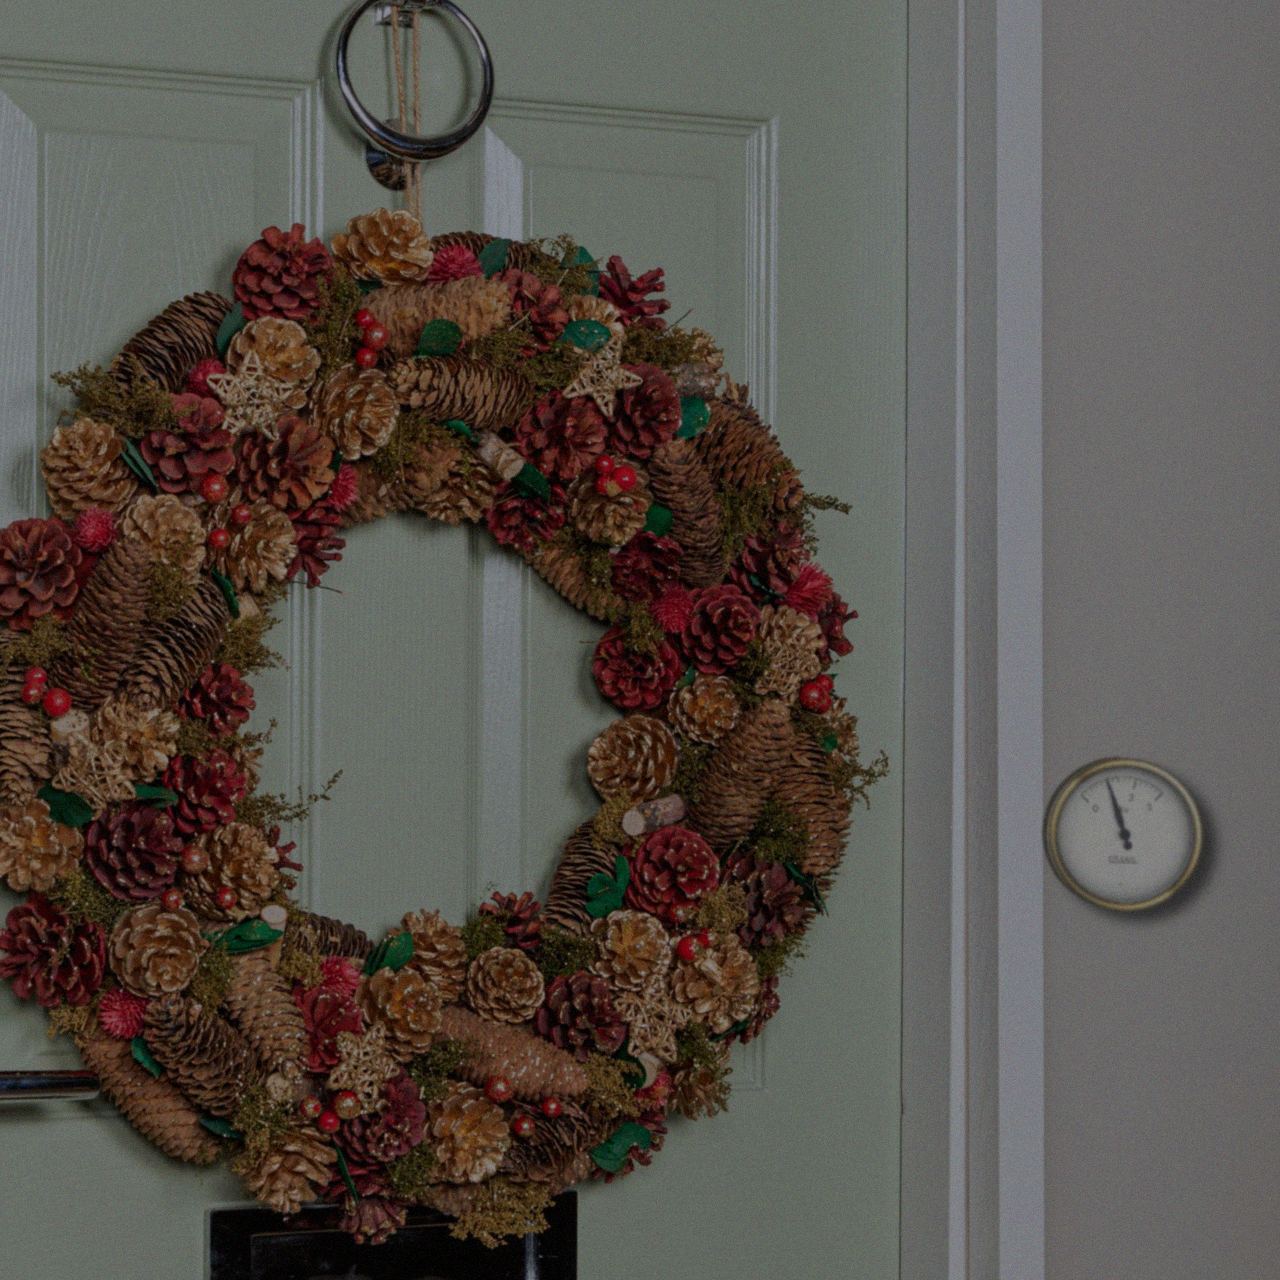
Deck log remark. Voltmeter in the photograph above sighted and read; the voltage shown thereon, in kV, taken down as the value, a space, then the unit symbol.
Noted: 1 kV
